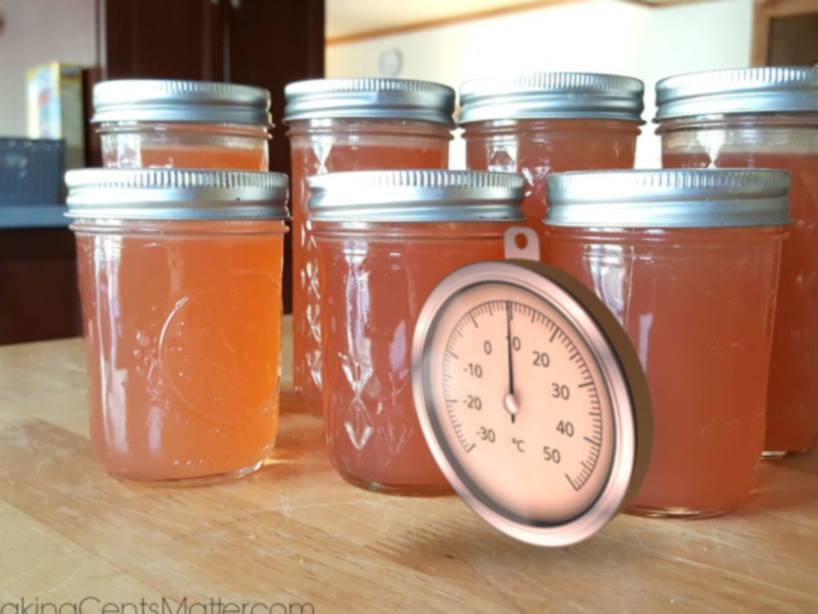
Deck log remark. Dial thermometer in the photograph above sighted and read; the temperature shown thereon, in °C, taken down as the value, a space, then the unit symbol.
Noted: 10 °C
